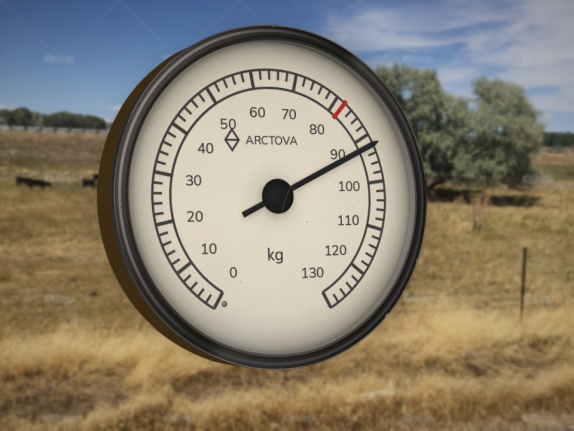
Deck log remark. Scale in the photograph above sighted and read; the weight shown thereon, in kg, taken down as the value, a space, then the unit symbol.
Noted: 92 kg
